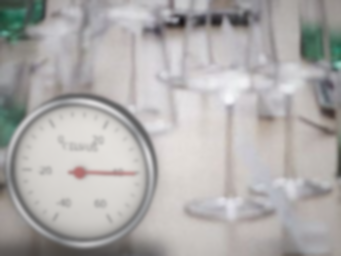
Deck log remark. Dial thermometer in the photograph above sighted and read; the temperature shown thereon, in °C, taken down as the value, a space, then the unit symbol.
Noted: 40 °C
